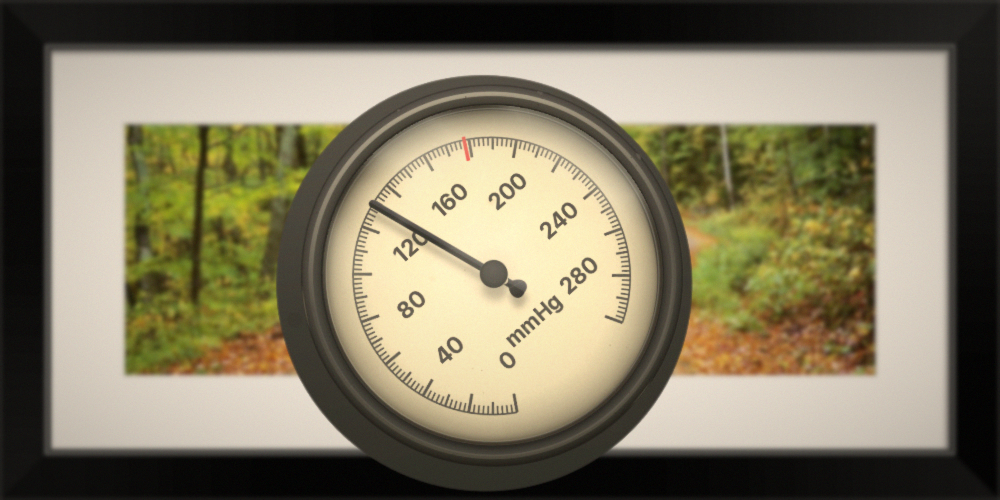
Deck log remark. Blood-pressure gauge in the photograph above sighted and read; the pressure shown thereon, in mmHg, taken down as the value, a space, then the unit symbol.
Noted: 130 mmHg
